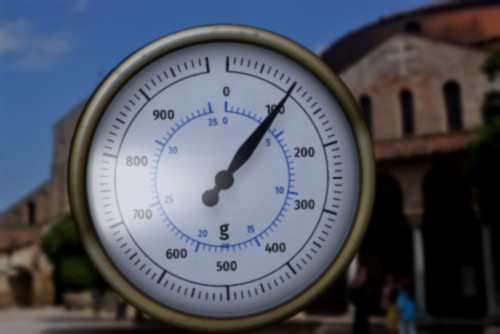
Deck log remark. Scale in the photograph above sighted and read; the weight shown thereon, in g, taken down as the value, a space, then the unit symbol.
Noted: 100 g
